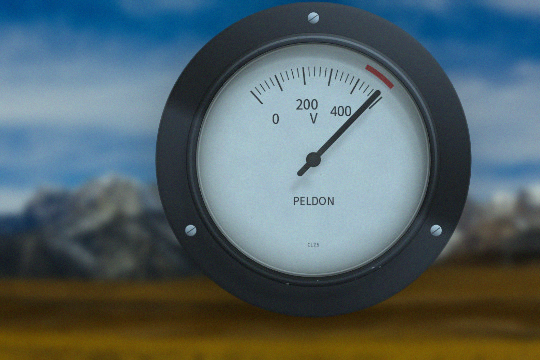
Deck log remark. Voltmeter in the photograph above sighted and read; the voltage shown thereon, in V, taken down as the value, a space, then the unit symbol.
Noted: 480 V
